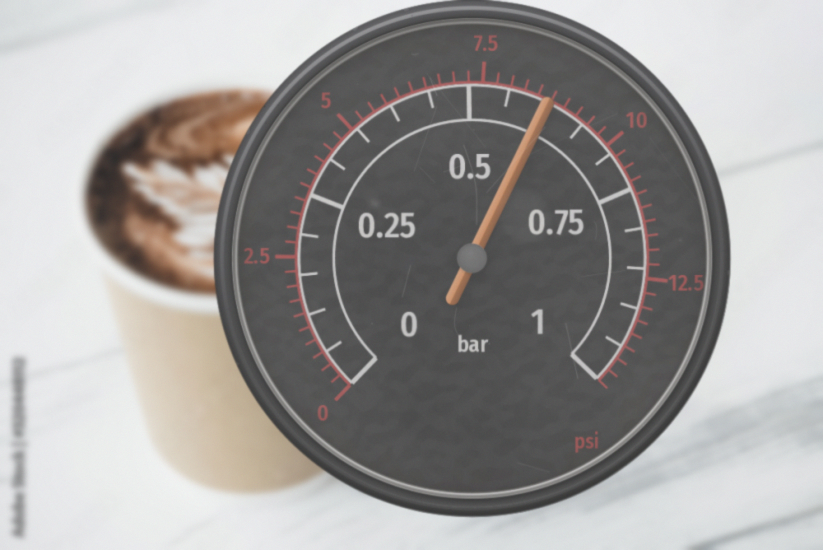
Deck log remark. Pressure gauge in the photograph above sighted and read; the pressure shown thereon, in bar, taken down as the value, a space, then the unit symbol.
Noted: 0.6 bar
